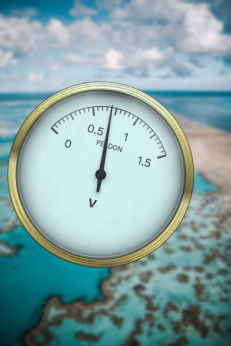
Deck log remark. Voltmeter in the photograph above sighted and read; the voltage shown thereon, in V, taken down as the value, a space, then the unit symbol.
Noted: 0.7 V
